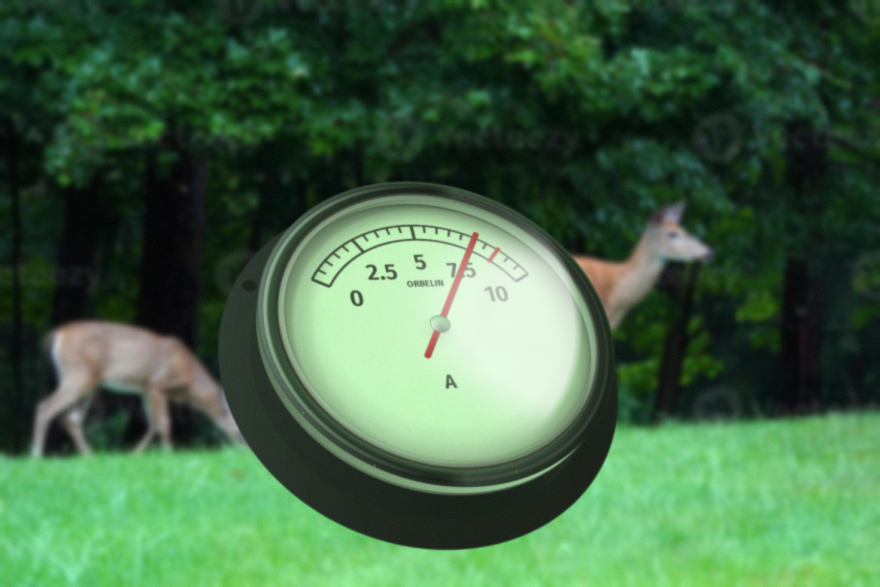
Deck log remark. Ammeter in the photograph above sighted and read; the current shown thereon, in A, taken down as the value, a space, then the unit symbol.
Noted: 7.5 A
